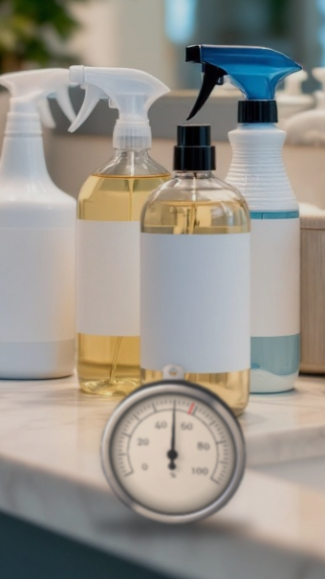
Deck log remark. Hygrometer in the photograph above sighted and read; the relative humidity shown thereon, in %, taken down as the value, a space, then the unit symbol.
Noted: 50 %
